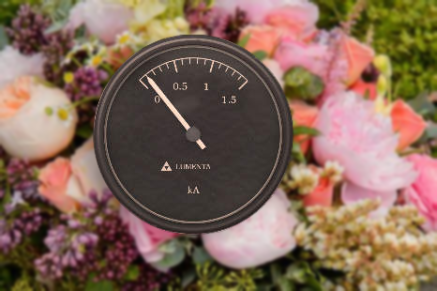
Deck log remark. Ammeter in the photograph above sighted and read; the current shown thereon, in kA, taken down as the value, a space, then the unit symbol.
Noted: 0.1 kA
